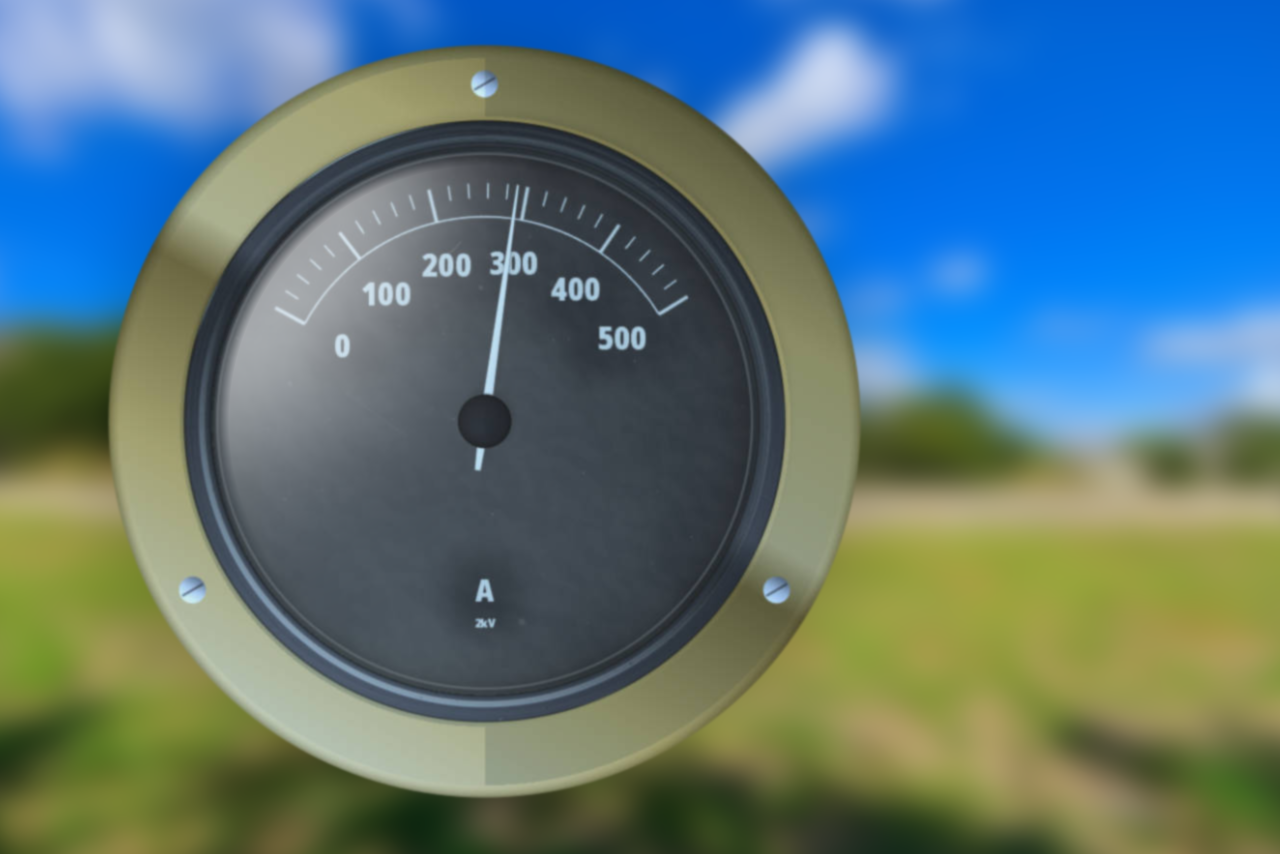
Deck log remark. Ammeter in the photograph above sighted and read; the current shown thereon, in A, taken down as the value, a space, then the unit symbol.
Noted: 290 A
